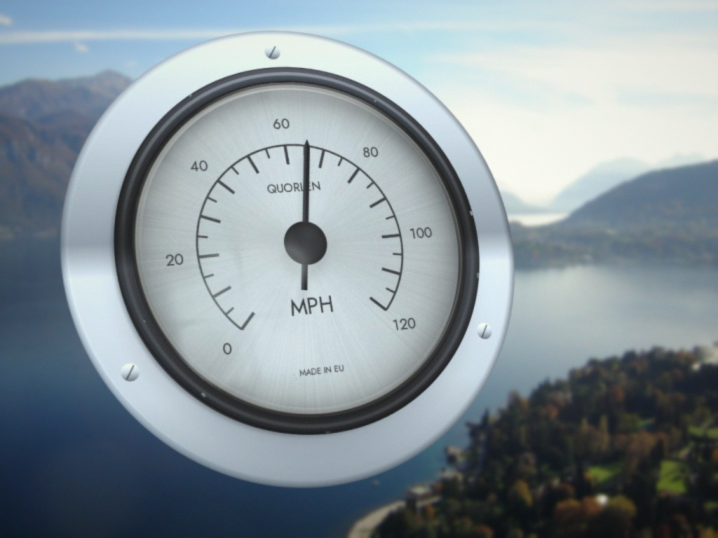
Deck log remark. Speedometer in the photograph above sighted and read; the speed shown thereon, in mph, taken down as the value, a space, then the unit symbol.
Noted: 65 mph
